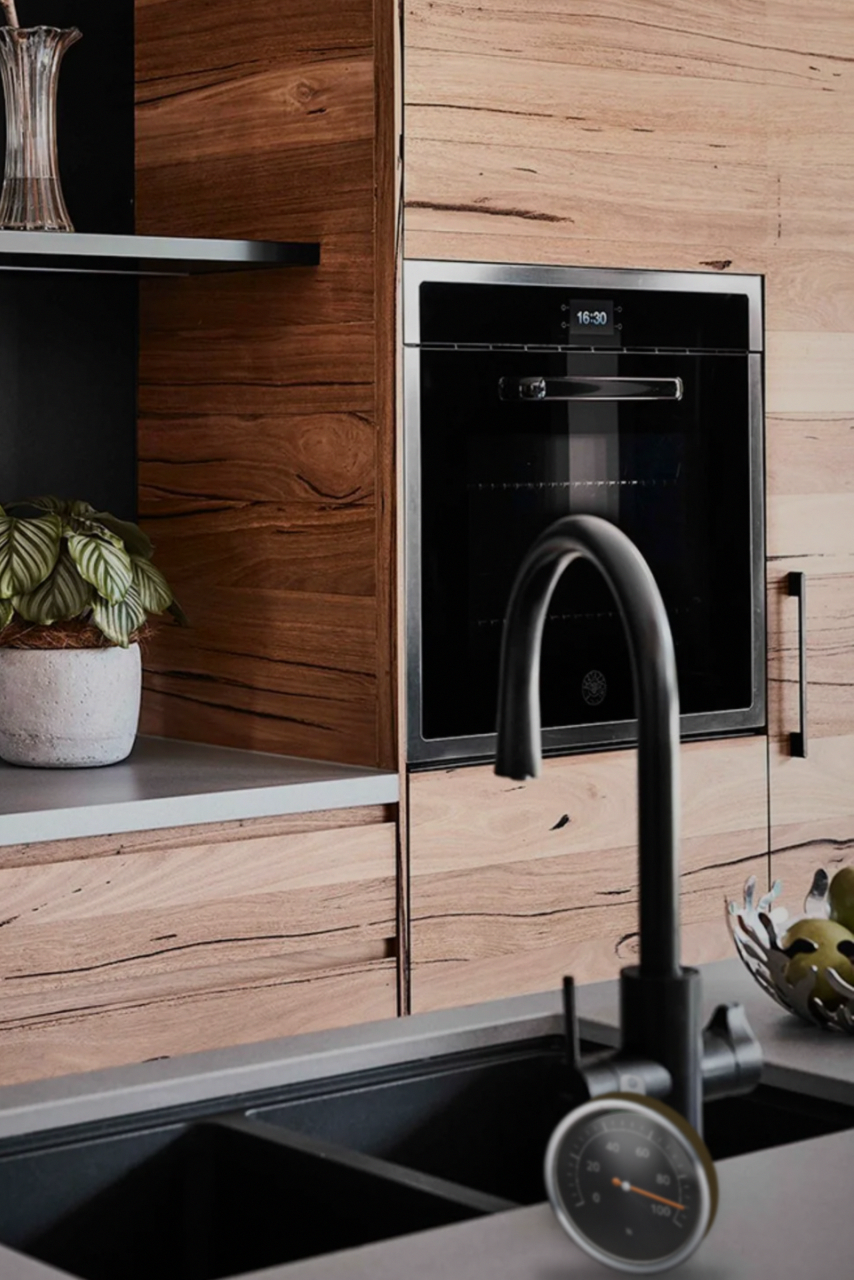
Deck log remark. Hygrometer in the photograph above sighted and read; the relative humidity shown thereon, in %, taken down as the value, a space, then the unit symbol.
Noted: 92 %
